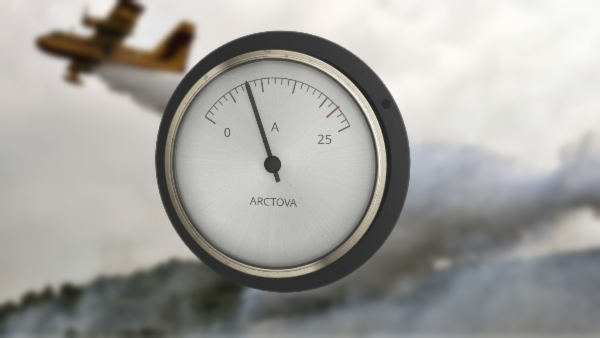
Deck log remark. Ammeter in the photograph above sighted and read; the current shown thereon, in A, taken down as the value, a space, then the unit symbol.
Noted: 8 A
